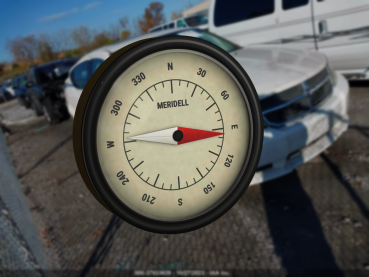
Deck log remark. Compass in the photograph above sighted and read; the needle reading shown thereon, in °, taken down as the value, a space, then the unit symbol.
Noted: 95 °
